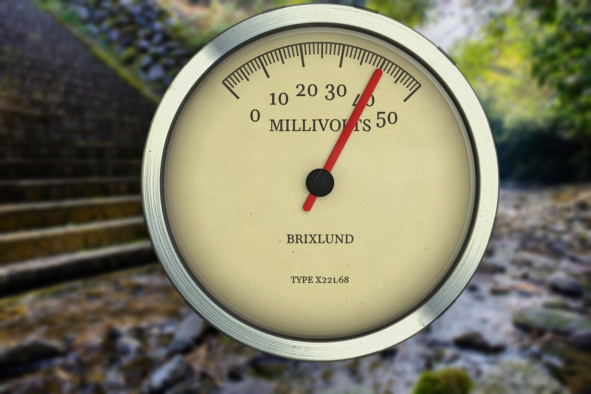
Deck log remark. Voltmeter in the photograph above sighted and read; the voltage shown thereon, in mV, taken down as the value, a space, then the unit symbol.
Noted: 40 mV
